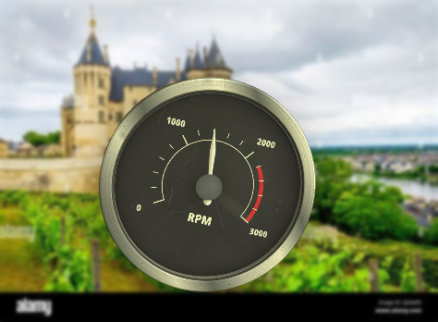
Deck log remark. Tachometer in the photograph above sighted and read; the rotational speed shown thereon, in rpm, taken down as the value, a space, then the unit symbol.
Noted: 1400 rpm
